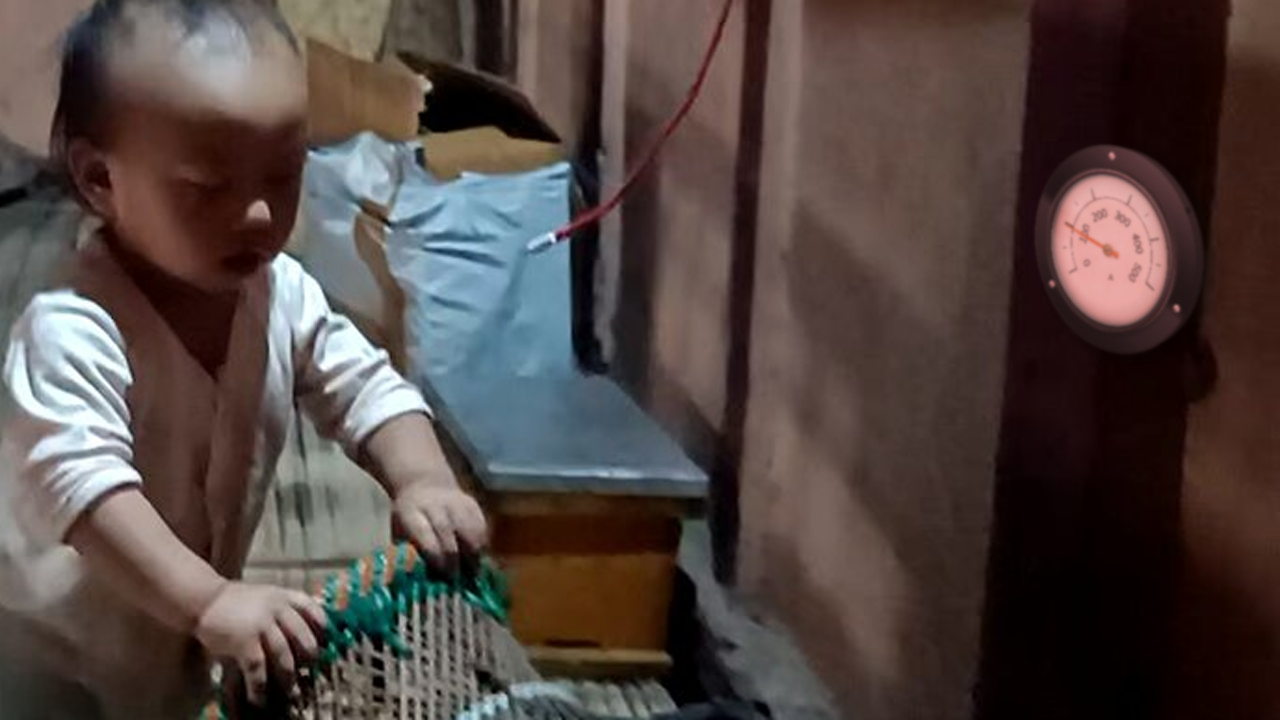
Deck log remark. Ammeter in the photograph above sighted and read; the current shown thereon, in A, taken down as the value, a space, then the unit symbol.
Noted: 100 A
